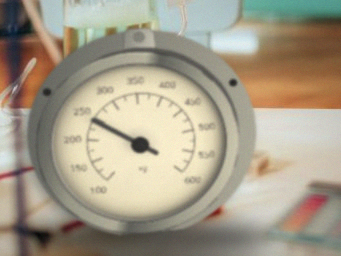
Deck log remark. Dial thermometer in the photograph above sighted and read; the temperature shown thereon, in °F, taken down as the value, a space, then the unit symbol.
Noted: 250 °F
